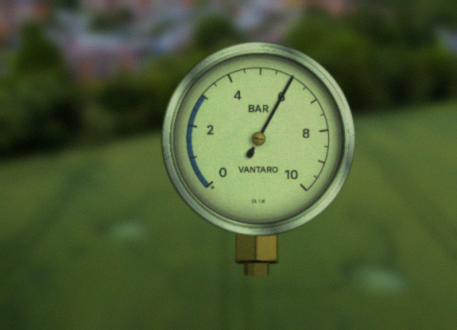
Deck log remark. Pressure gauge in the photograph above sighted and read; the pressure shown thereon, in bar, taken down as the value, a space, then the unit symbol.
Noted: 6 bar
